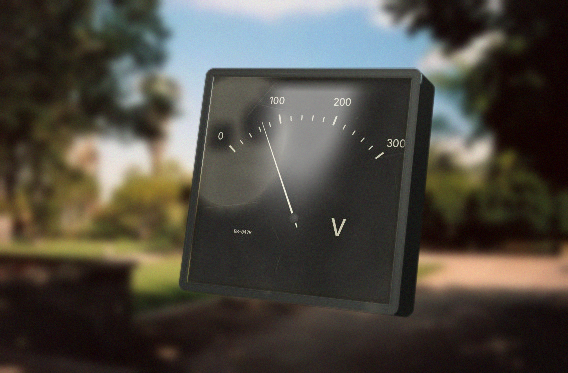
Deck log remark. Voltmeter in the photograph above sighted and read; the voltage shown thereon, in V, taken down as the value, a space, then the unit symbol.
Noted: 70 V
